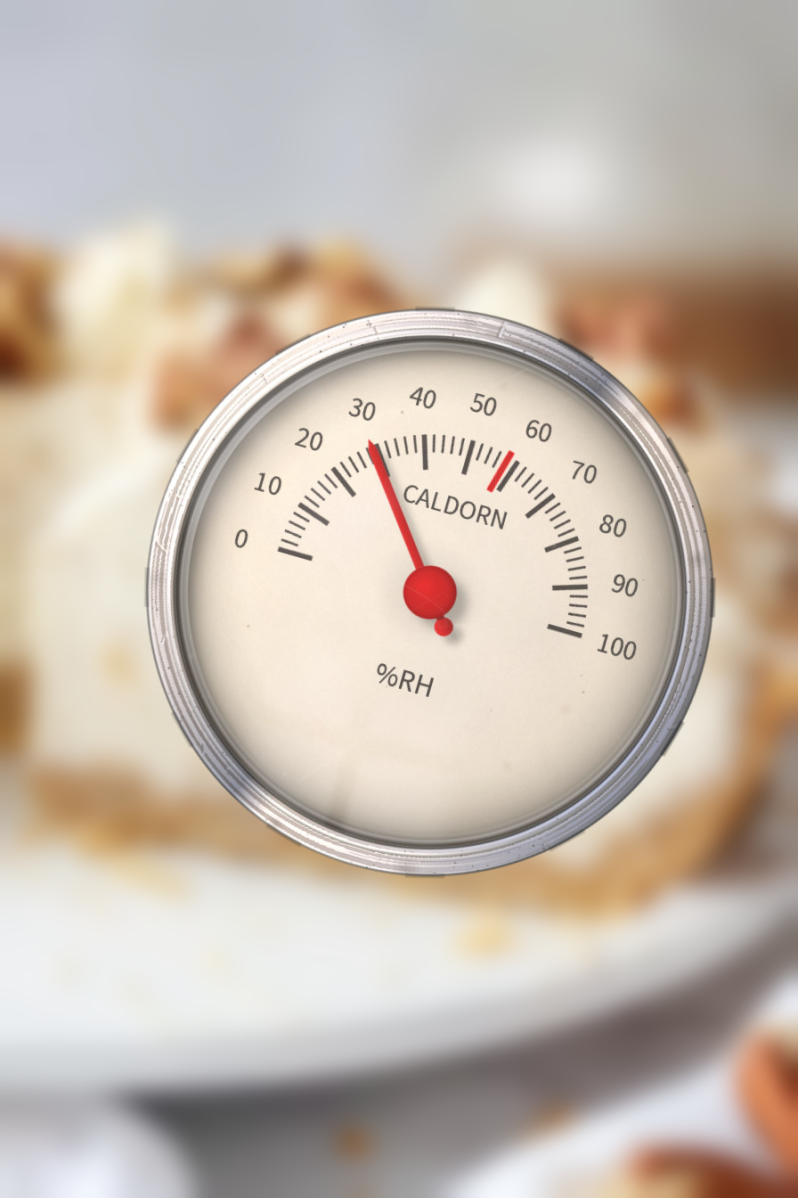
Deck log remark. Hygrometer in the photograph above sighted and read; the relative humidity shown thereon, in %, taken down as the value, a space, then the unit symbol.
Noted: 29 %
